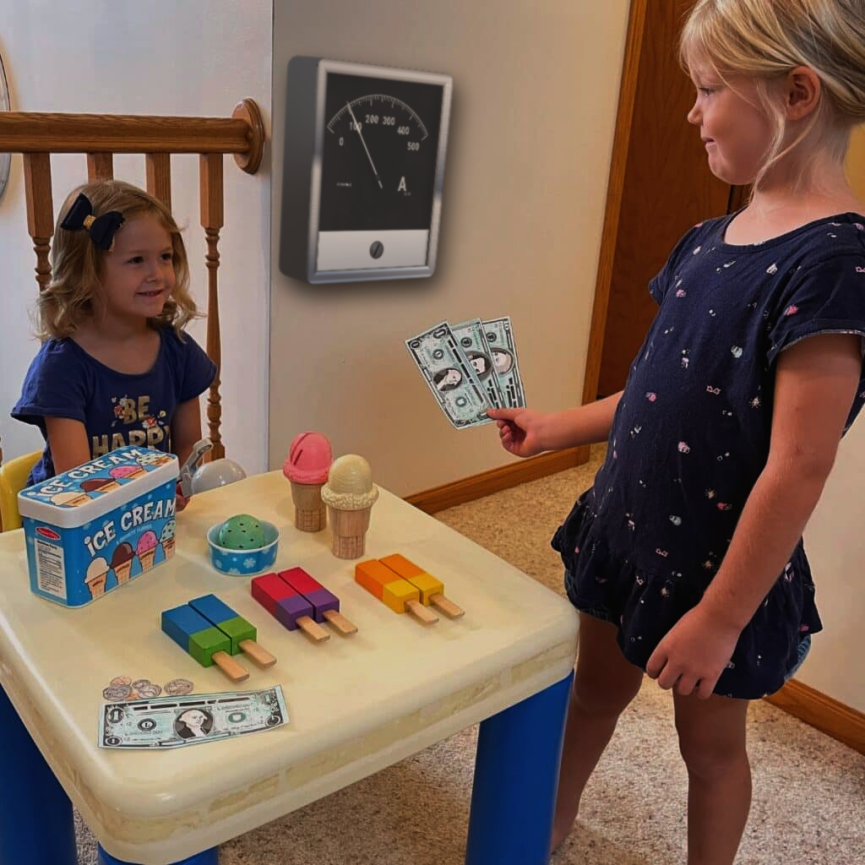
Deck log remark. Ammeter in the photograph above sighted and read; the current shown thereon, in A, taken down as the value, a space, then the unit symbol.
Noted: 100 A
